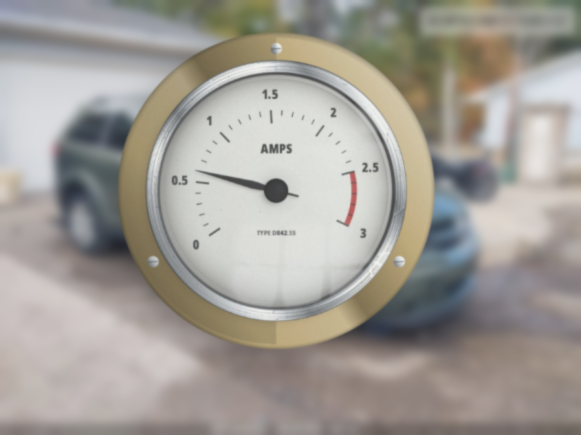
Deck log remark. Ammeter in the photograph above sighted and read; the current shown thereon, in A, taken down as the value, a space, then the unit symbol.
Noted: 0.6 A
